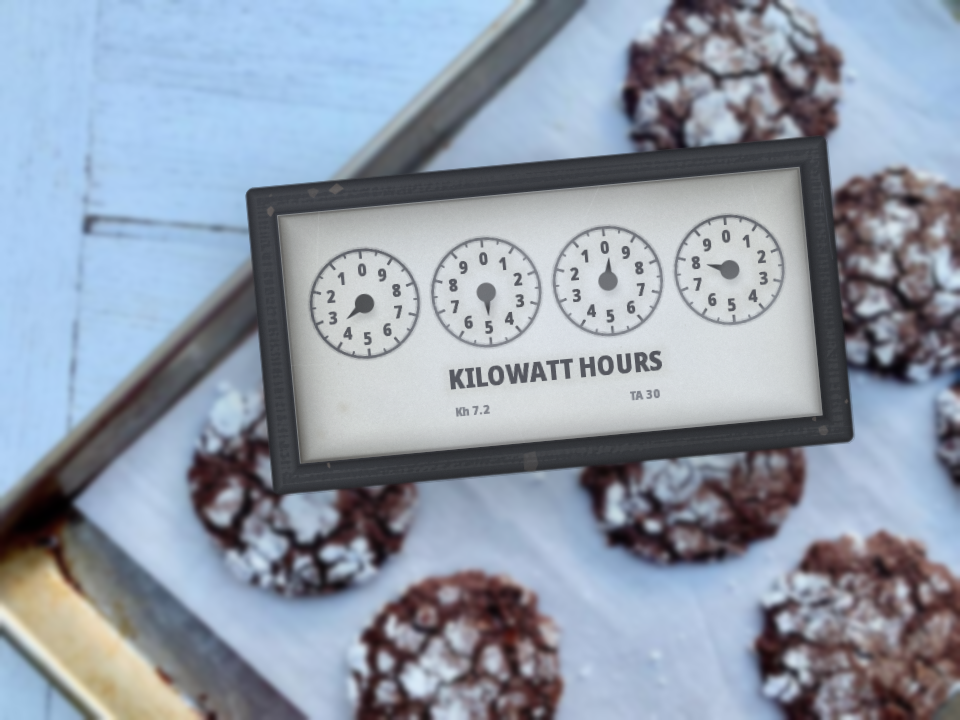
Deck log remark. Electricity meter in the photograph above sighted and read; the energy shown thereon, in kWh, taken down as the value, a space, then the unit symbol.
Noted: 3498 kWh
